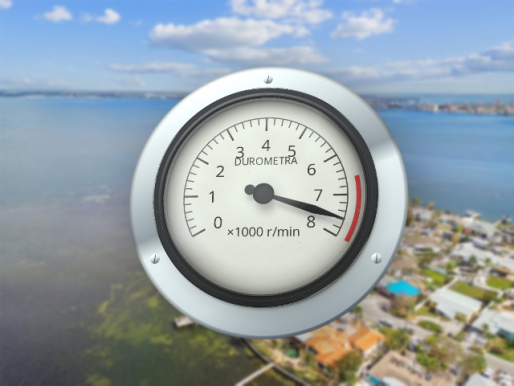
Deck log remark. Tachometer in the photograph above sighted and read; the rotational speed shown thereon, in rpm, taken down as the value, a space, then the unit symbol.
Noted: 7600 rpm
